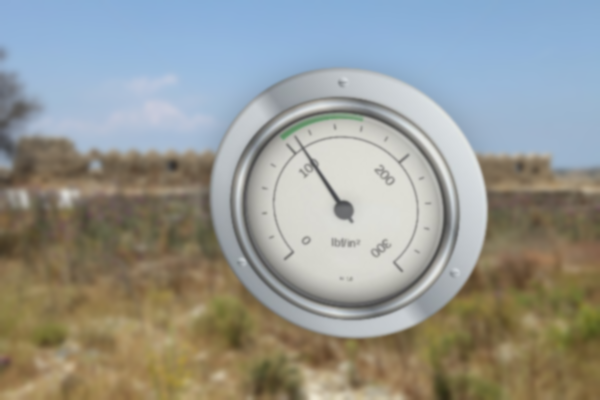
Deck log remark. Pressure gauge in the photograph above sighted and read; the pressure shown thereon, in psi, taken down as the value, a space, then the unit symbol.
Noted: 110 psi
